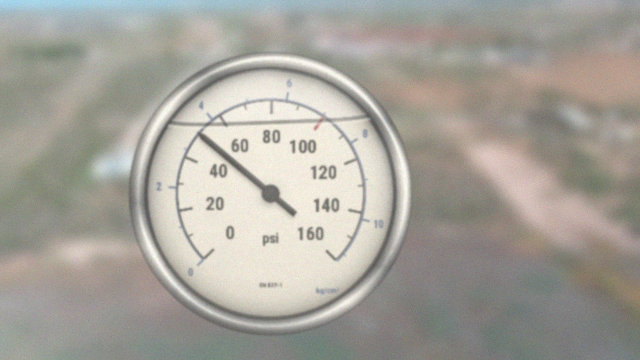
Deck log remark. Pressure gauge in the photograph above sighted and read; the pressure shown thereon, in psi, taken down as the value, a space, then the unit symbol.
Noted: 50 psi
